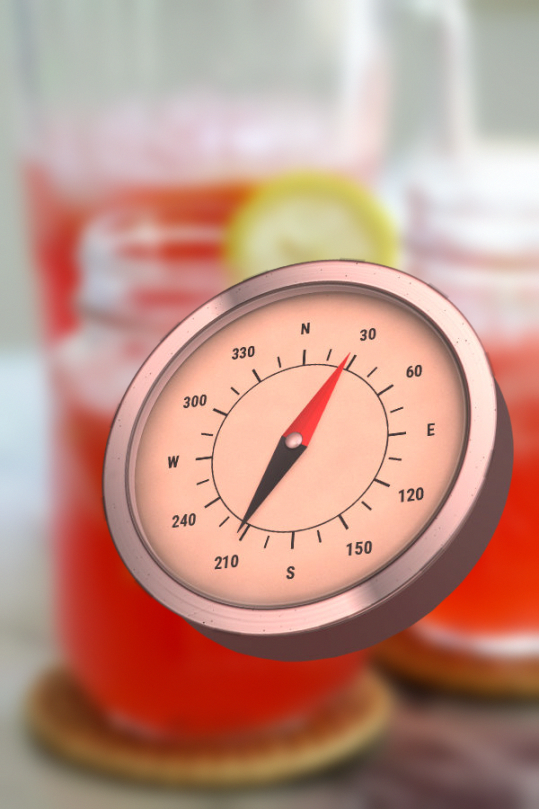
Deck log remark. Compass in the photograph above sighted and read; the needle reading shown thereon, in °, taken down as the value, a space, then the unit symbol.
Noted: 30 °
